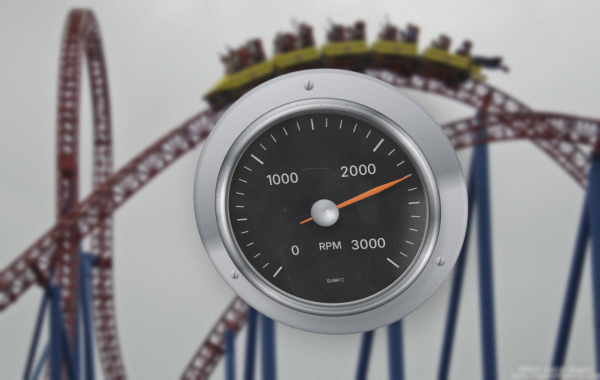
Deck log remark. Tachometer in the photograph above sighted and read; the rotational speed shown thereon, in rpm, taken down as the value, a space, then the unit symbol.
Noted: 2300 rpm
